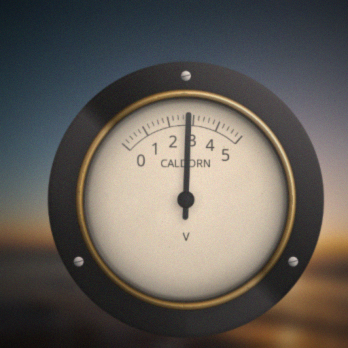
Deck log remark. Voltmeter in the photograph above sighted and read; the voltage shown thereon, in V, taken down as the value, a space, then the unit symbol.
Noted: 2.8 V
